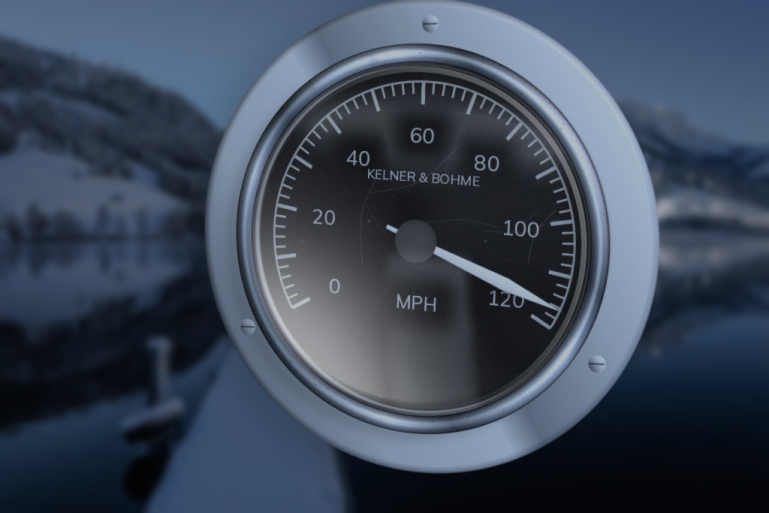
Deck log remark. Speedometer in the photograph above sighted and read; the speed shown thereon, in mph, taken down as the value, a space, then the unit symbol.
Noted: 116 mph
